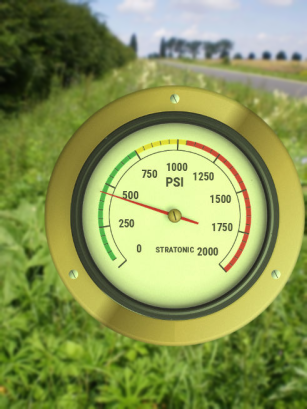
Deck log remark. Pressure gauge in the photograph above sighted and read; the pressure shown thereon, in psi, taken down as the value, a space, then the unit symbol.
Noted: 450 psi
